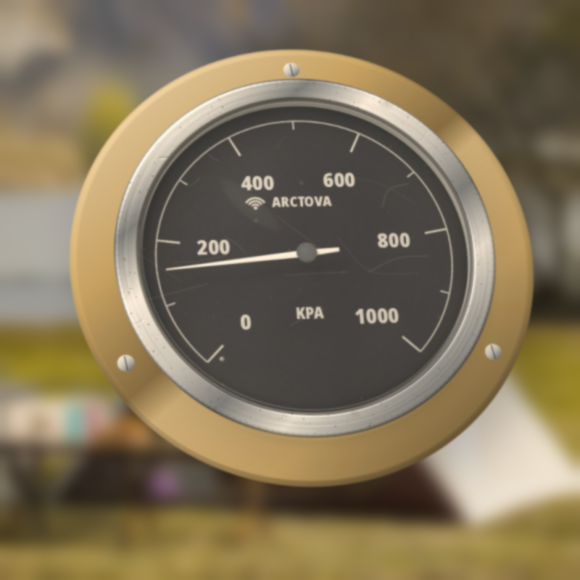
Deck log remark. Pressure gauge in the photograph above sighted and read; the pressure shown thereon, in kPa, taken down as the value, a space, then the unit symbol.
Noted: 150 kPa
